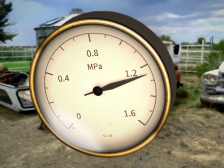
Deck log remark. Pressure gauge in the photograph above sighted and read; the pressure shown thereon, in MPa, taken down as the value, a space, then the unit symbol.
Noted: 1.25 MPa
